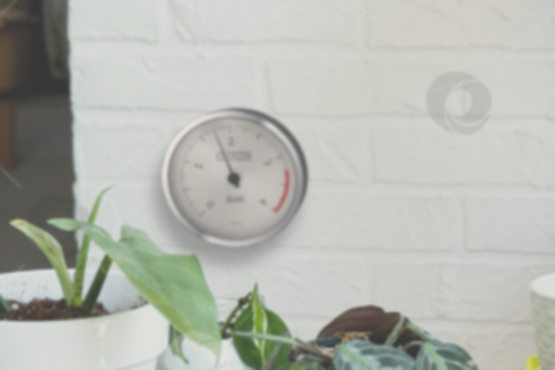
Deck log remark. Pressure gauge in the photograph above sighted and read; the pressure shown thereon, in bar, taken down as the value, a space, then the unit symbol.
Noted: 1.75 bar
